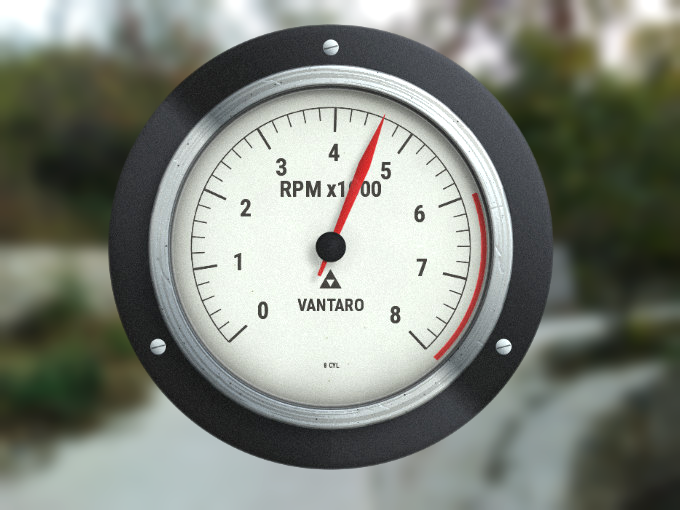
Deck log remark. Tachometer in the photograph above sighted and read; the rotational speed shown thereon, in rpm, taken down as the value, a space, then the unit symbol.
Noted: 4600 rpm
